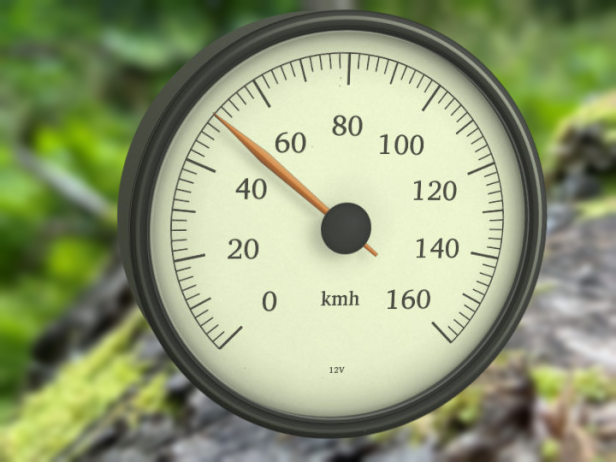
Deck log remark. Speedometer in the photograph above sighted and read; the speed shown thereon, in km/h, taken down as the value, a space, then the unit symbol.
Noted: 50 km/h
